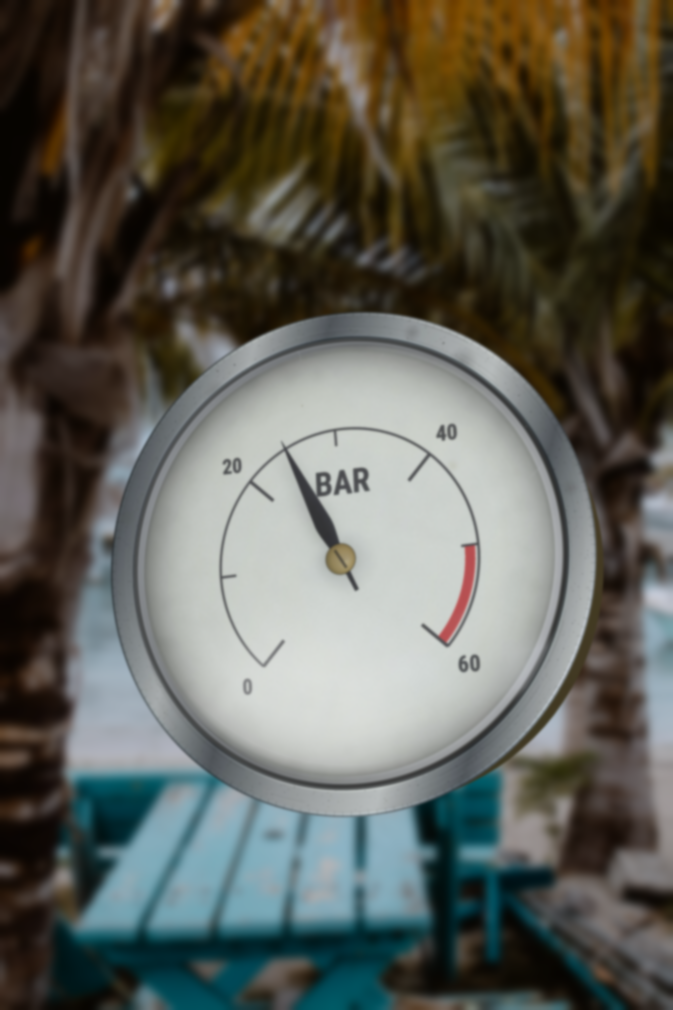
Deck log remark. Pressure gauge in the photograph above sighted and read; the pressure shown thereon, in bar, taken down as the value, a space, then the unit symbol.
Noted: 25 bar
